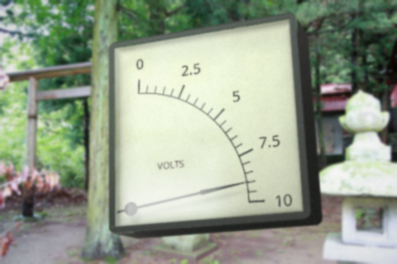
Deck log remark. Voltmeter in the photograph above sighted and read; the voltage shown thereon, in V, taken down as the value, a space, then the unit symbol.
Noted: 9 V
